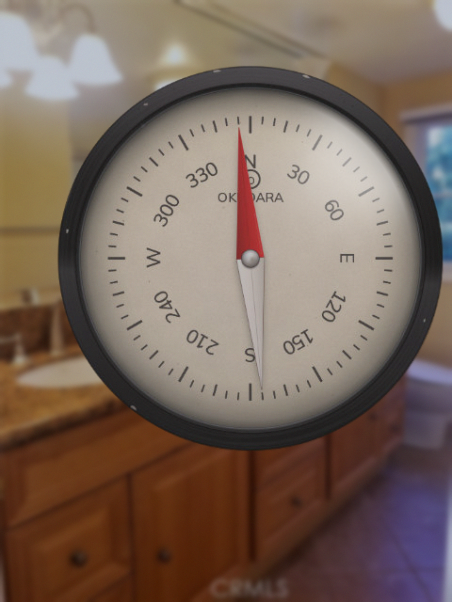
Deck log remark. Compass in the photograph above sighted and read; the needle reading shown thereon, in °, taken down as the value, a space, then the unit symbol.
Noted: 355 °
